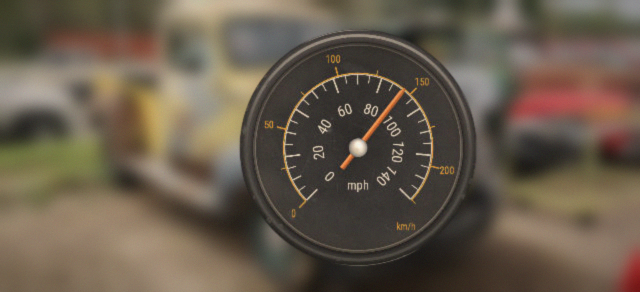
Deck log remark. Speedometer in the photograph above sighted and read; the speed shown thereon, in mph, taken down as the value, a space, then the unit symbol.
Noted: 90 mph
